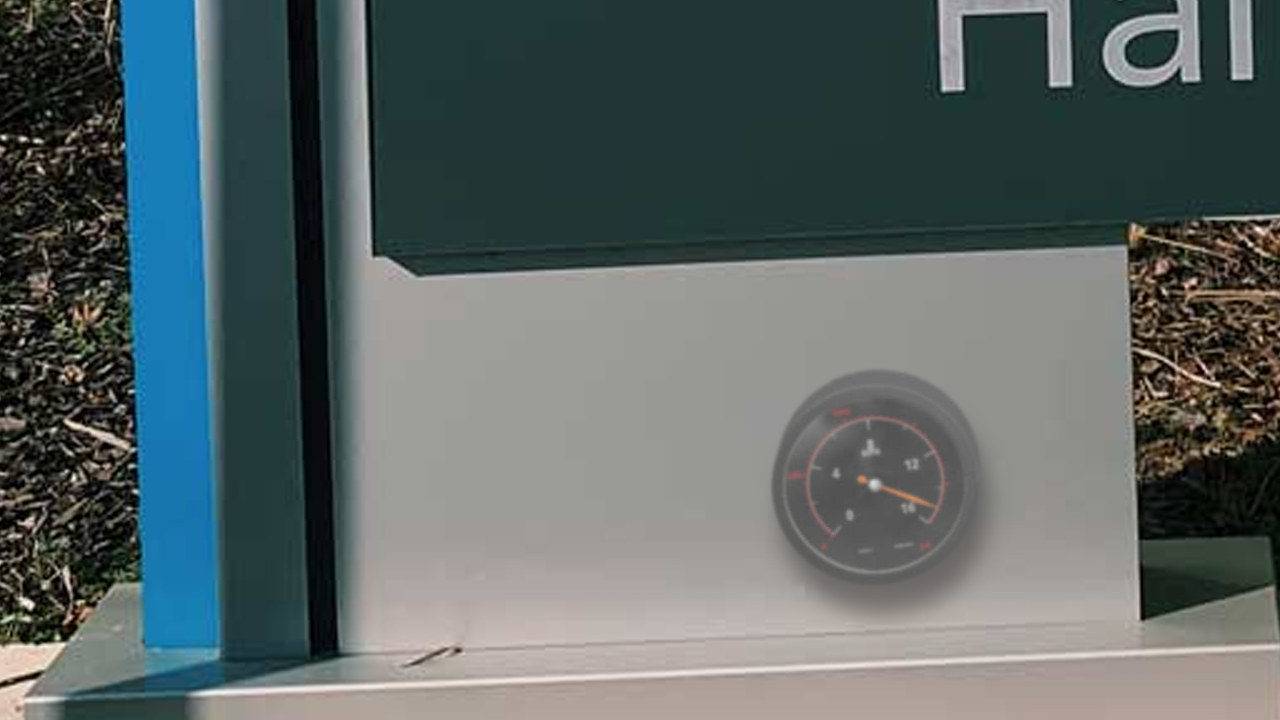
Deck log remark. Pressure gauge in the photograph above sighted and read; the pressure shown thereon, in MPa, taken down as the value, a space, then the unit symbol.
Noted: 15 MPa
